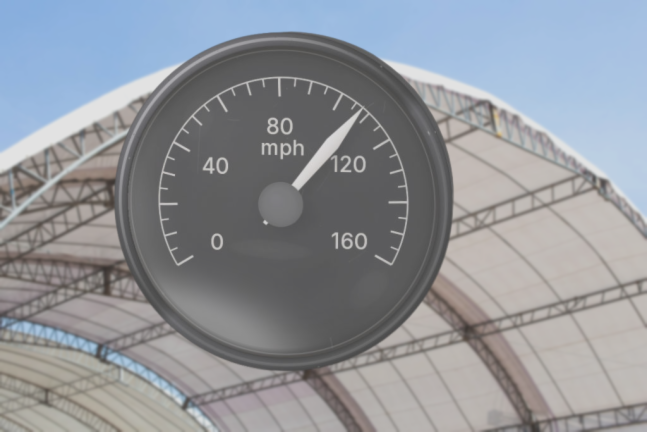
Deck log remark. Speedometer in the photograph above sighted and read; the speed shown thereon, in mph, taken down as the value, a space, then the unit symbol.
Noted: 107.5 mph
